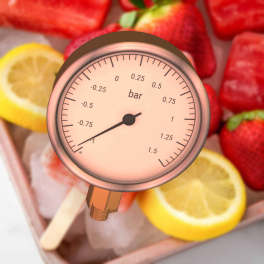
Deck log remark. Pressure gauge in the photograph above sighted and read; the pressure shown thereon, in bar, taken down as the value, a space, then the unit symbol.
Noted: -0.95 bar
